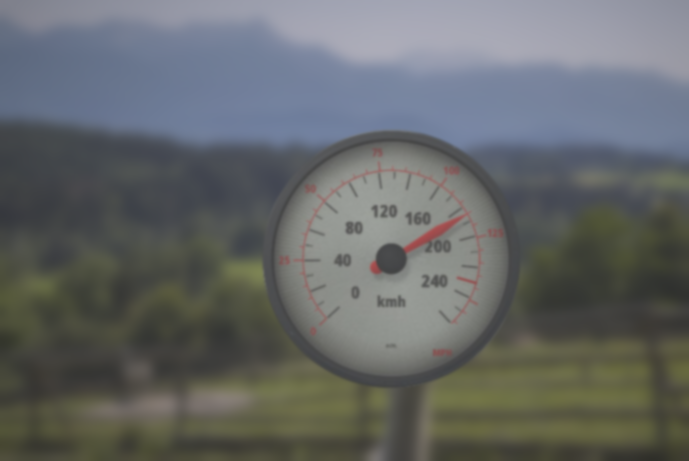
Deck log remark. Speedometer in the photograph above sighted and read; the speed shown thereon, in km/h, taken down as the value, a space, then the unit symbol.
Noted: 185 km/h
